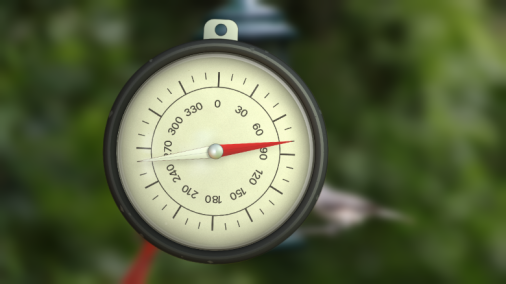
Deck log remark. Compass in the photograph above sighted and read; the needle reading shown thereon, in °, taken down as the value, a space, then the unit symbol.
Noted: 80 °
